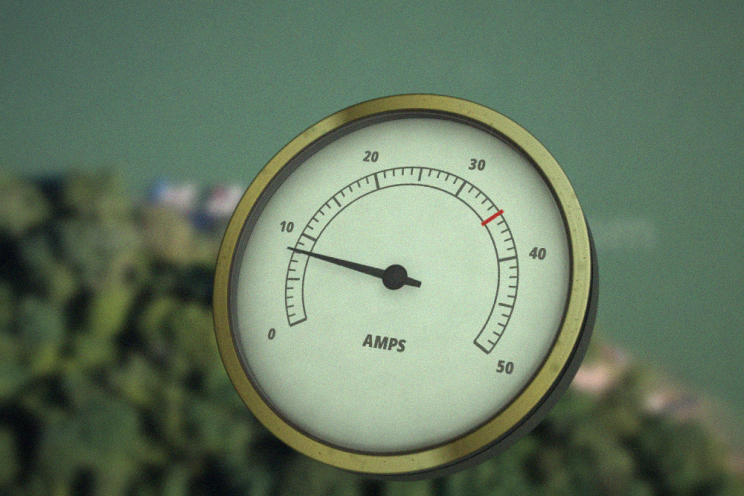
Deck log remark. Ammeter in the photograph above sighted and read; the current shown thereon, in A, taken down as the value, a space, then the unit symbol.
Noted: 8 A
